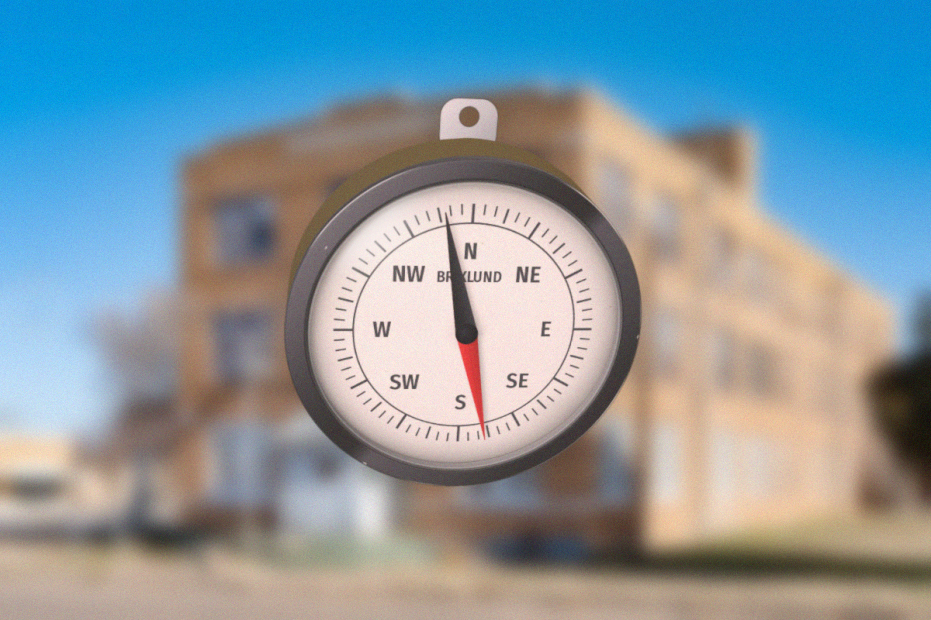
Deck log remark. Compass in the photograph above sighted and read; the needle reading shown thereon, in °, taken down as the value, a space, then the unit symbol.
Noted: 167.5 °
